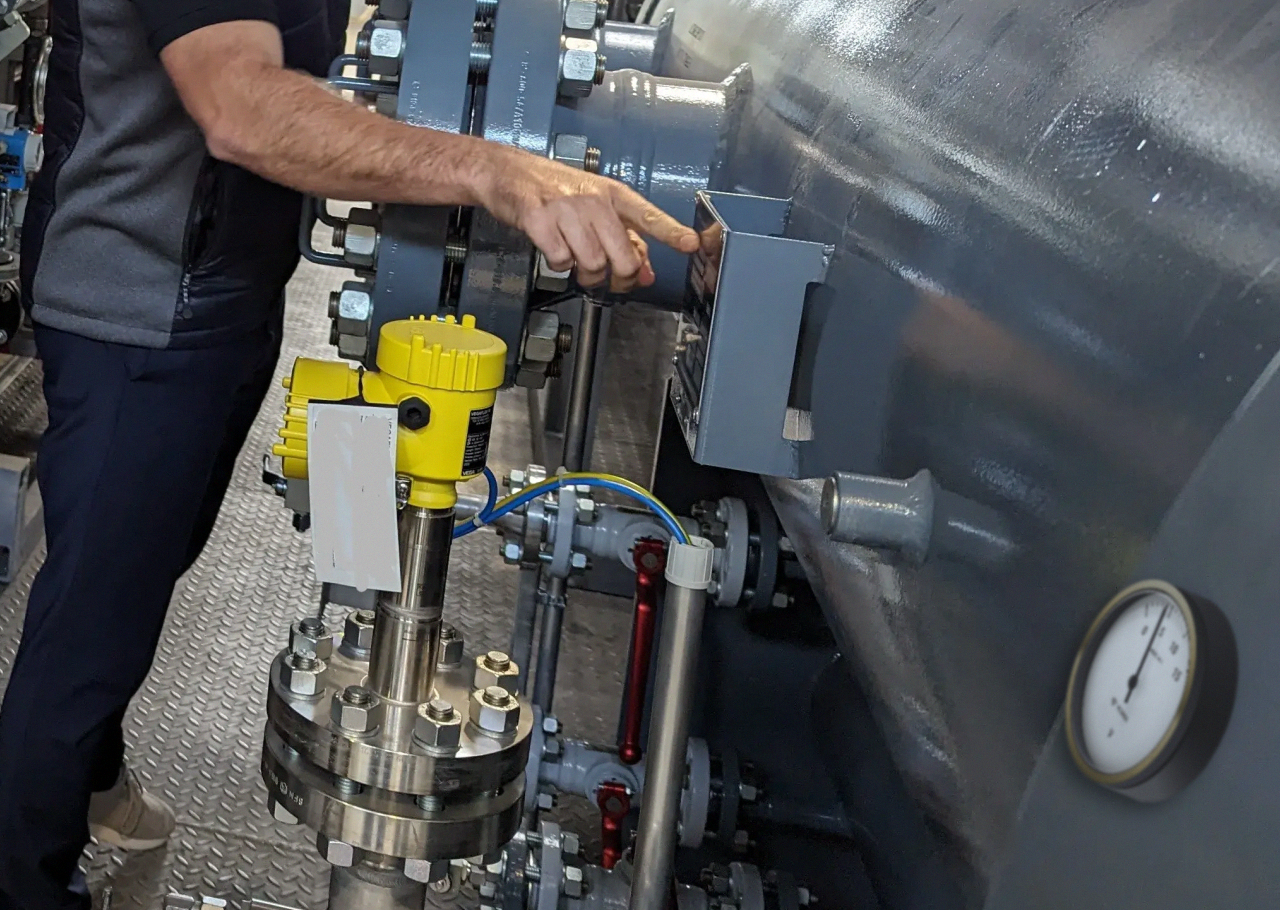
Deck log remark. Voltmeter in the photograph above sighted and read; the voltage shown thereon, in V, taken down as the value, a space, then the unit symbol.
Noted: 5 V
